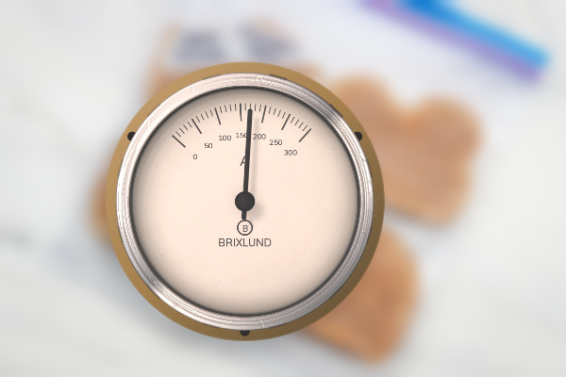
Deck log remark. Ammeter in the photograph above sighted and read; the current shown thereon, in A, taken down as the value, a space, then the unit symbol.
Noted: 170 A
